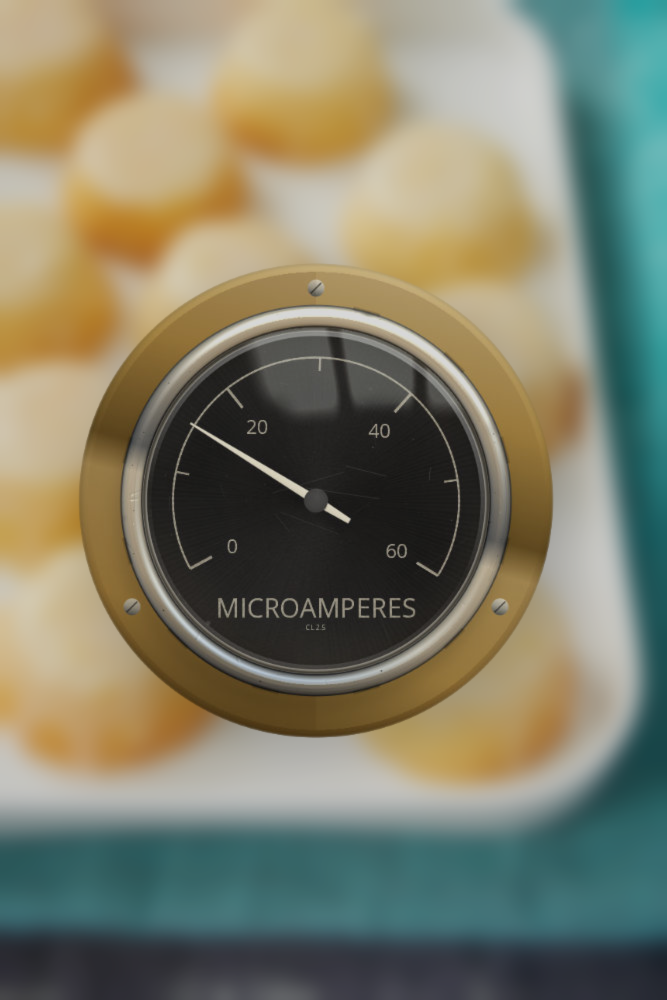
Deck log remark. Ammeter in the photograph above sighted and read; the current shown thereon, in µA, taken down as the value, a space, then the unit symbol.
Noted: 15 µA
